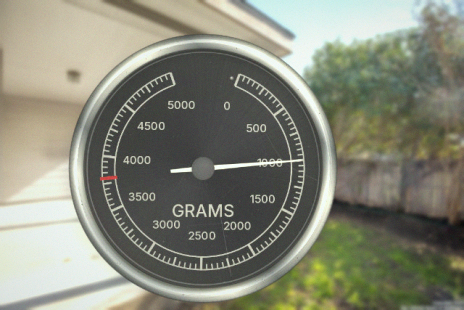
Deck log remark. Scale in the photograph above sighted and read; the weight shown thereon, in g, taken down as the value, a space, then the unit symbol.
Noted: 1000 g
